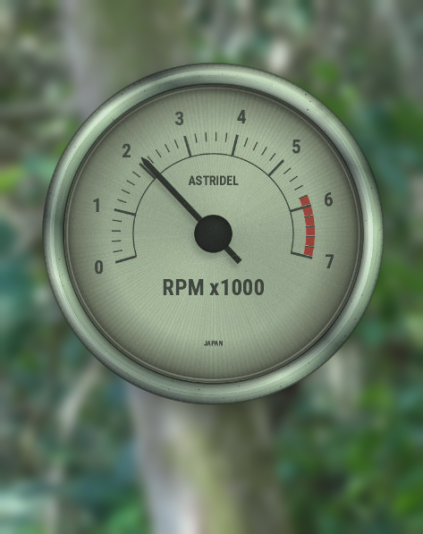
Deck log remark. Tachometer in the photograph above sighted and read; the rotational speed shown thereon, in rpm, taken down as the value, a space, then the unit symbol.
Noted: 2100 rpm
